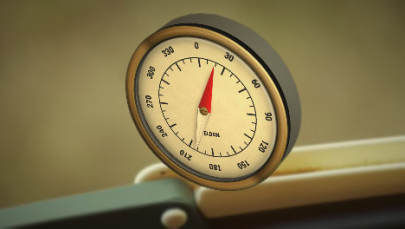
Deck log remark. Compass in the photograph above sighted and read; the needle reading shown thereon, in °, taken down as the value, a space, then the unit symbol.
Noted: 20 °
